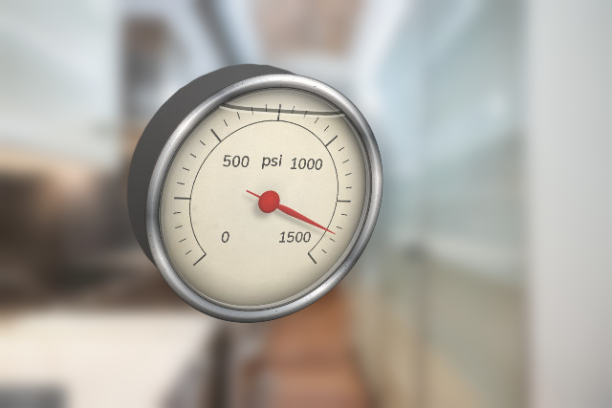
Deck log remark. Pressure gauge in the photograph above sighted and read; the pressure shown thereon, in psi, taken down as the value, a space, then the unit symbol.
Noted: 1375 psi
